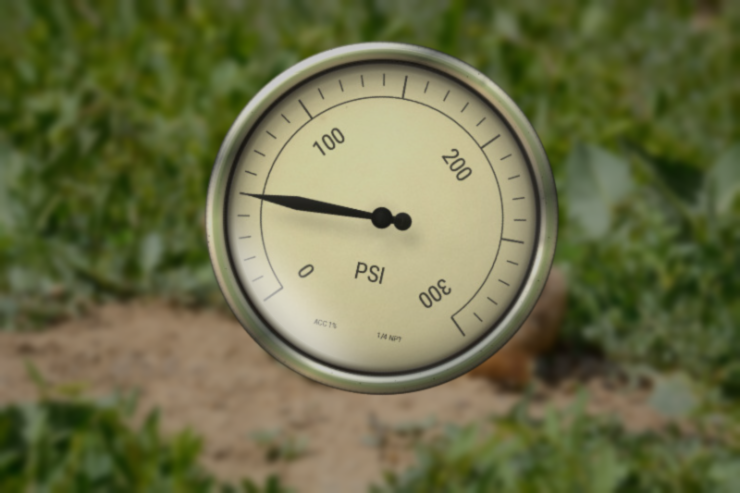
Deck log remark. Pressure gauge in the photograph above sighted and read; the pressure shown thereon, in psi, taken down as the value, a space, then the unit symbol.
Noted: 50 psi
